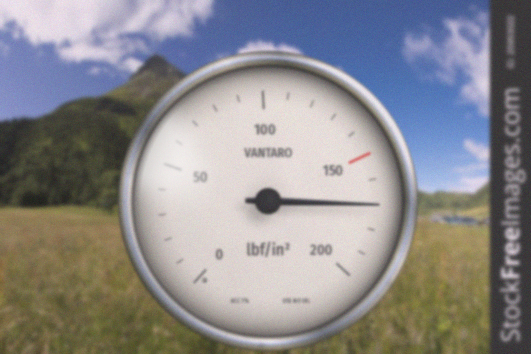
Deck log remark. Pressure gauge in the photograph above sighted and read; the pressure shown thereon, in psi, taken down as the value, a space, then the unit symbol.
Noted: 170 psi
